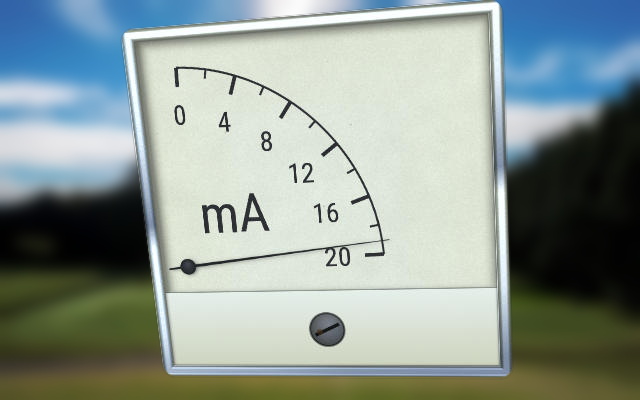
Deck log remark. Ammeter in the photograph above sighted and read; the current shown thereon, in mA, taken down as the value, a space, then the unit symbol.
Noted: 19 mA
